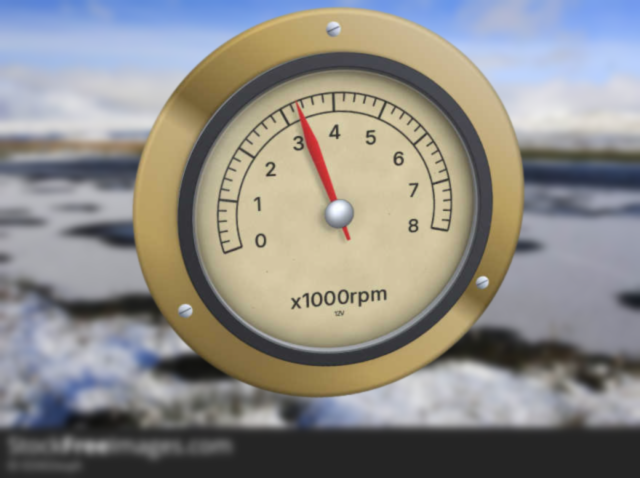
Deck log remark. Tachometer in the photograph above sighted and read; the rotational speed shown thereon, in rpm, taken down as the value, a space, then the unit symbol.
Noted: 3300 rpm
